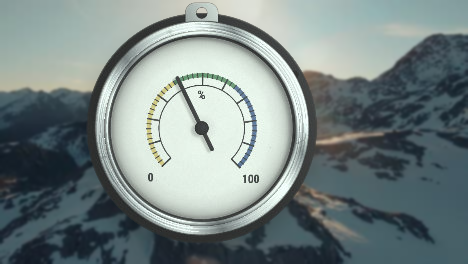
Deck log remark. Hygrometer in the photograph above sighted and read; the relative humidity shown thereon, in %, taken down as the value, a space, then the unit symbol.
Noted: 40 %
